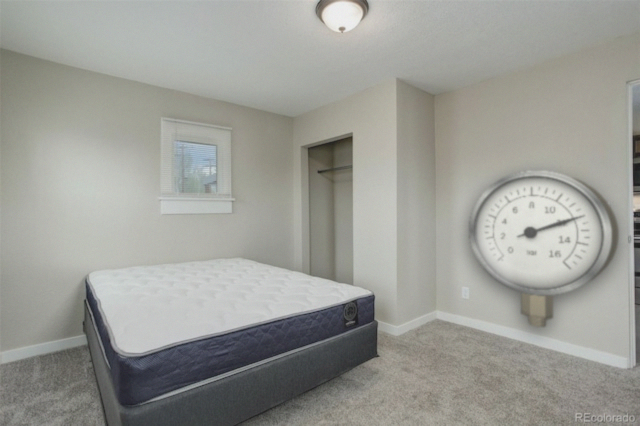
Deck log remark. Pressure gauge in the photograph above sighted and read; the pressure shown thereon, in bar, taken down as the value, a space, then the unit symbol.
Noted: 12 bar
